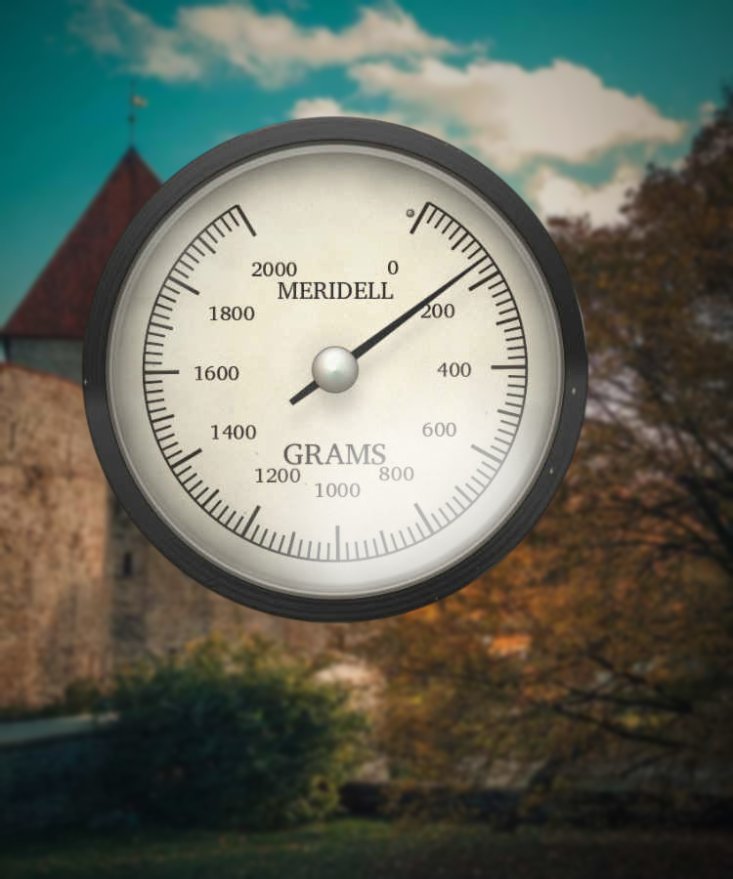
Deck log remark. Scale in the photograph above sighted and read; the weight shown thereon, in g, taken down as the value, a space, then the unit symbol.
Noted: 160 g
